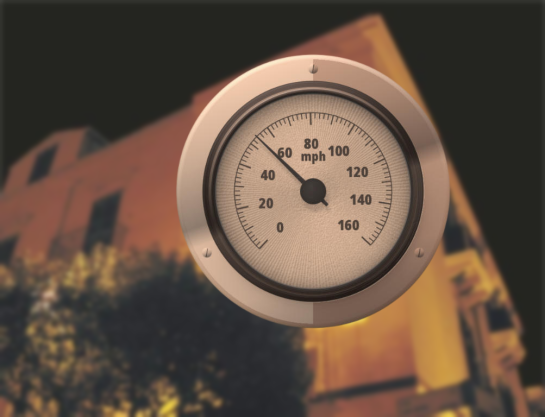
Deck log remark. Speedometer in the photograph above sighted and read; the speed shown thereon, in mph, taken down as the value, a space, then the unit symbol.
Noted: 54 mph
